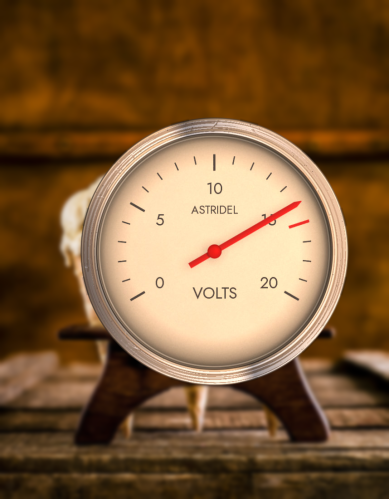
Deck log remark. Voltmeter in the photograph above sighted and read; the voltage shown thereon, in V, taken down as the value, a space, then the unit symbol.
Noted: 15 V
